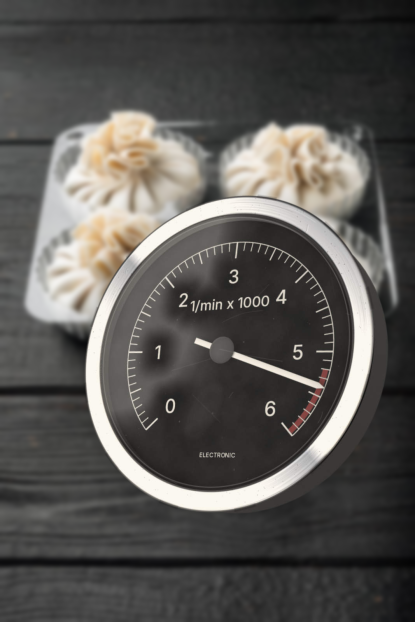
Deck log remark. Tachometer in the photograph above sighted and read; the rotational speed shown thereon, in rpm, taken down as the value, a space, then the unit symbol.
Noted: 5400 rpm
